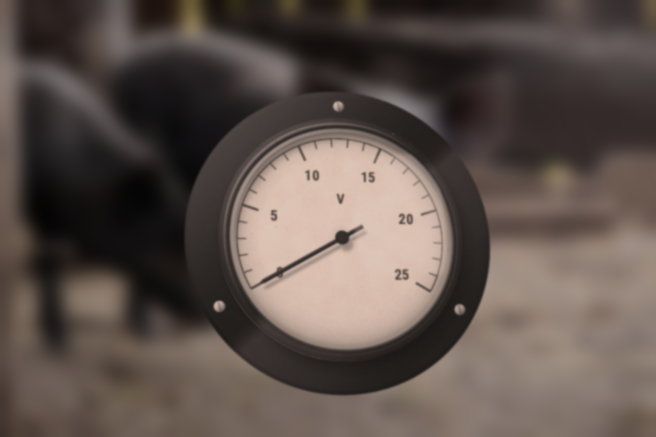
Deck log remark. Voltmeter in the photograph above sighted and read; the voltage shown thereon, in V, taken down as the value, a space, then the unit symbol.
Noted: 0 V
